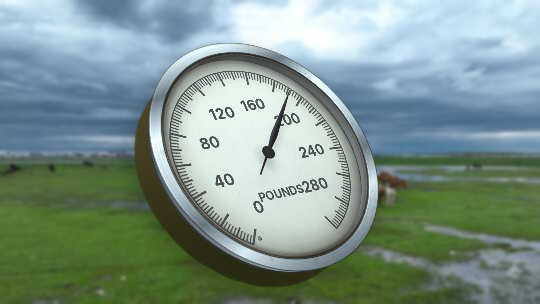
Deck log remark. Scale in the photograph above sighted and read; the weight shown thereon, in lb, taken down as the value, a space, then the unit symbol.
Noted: 190 lb
